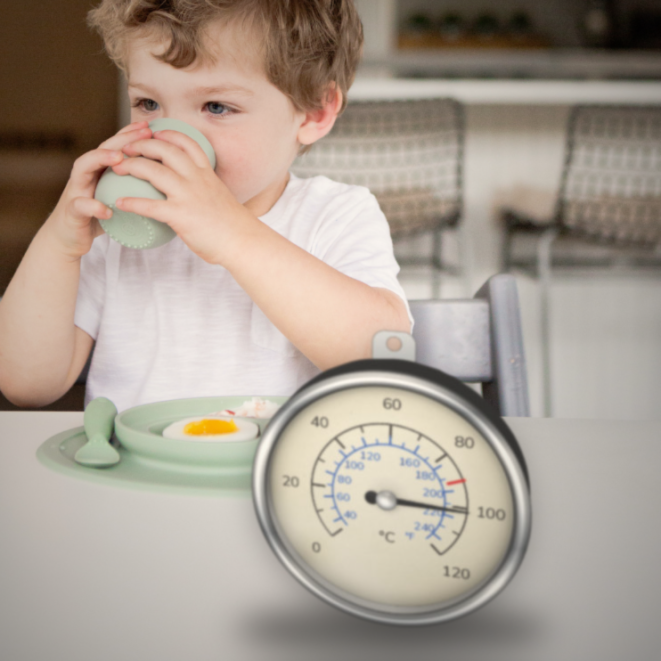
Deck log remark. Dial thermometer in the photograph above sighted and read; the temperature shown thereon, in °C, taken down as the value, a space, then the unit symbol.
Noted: 100 °C
